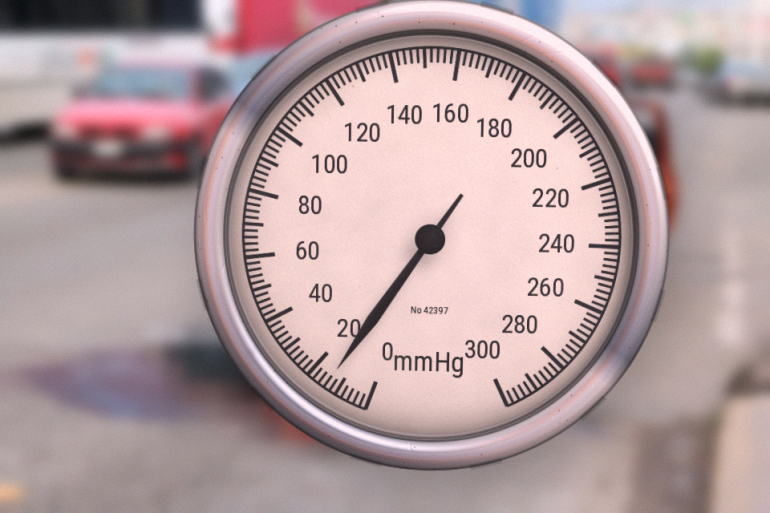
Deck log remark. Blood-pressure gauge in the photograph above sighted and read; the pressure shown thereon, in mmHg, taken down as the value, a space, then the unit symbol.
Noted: 14 mmHg
